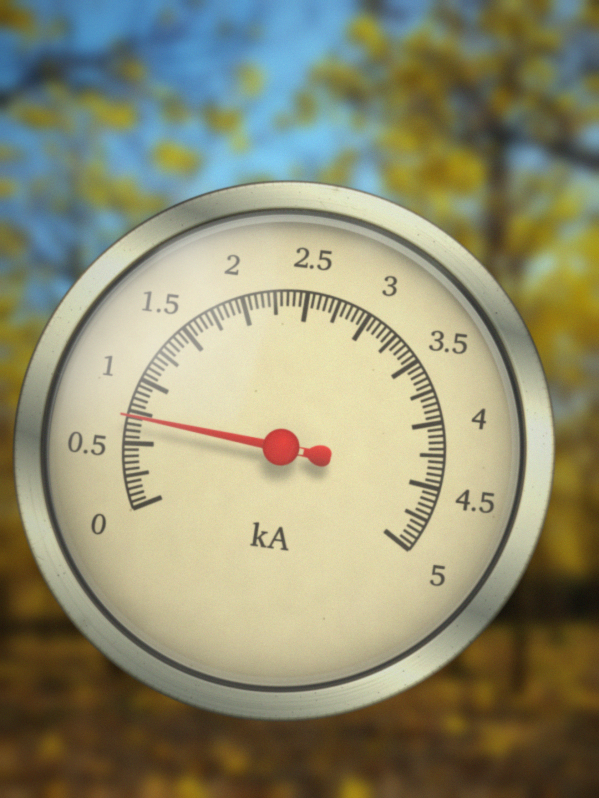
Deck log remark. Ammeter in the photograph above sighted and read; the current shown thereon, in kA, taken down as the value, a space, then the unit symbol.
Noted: 0.7 kA
